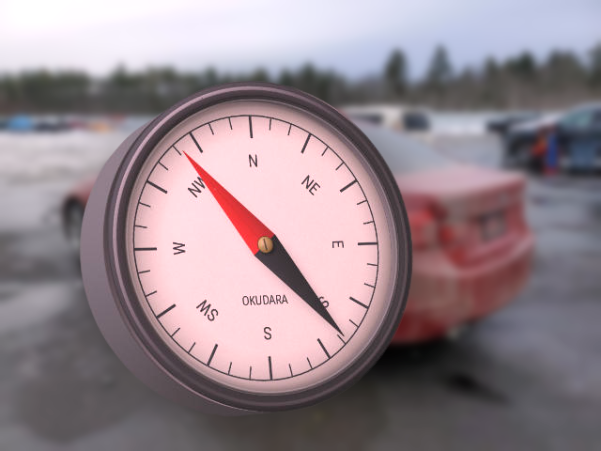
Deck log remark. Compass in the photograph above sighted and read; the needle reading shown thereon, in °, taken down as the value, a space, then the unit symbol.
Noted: 320 °
